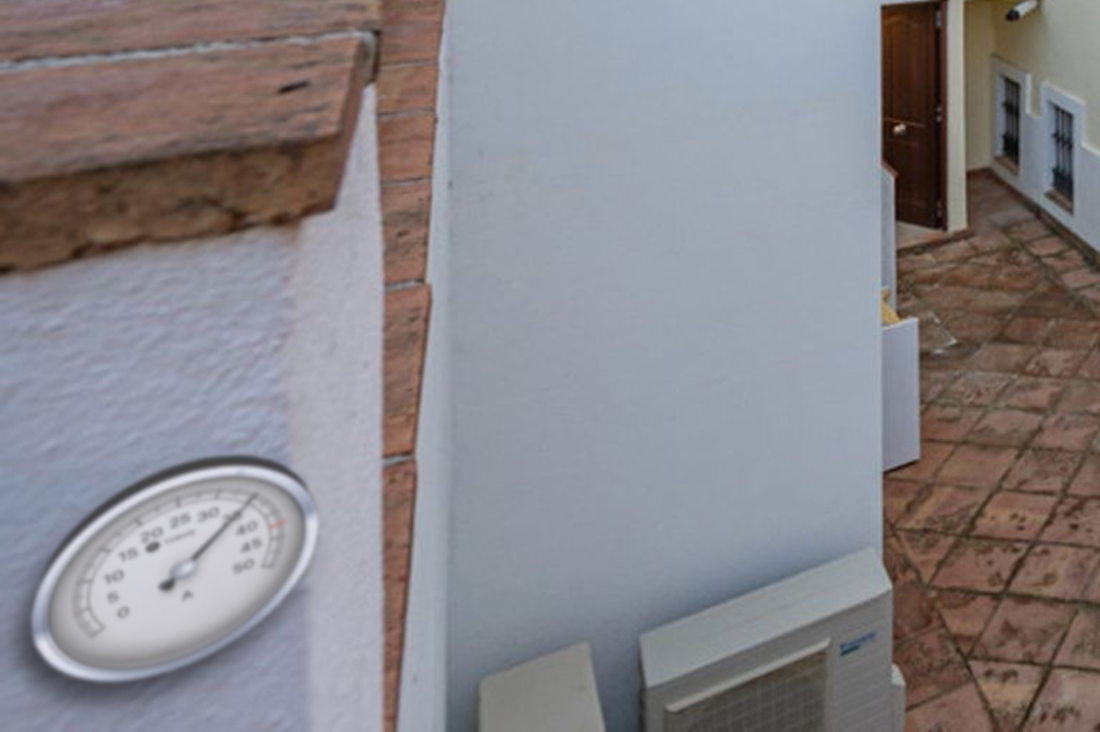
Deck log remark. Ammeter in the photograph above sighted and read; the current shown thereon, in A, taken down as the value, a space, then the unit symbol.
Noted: 35 A
